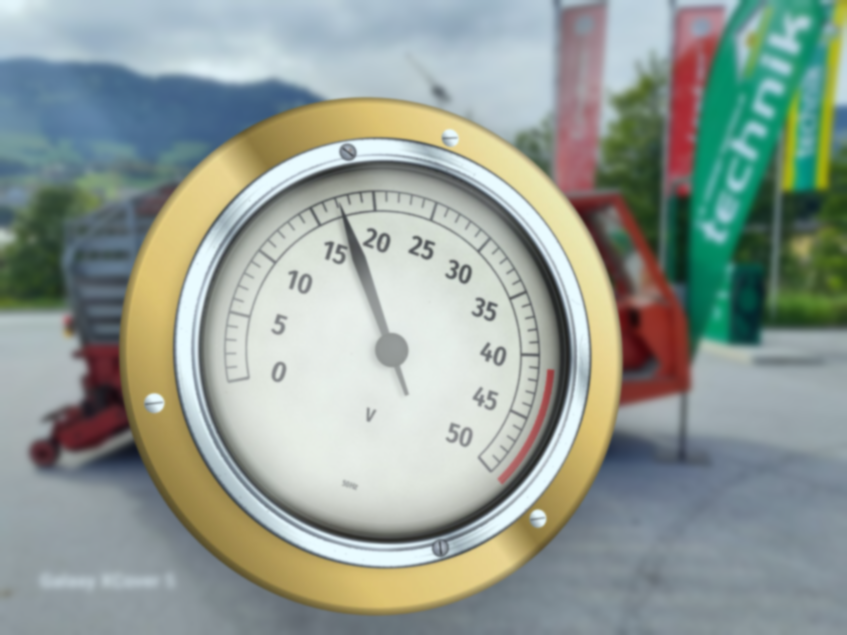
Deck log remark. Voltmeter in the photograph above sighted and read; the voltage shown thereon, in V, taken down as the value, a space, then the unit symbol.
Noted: 17 V
